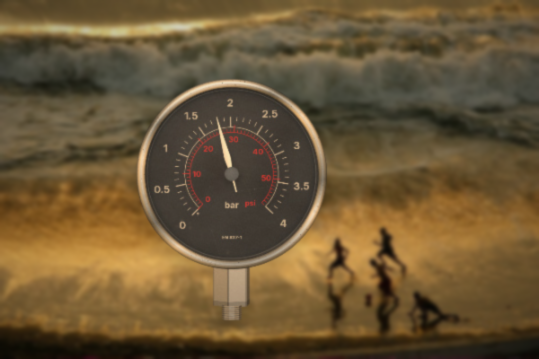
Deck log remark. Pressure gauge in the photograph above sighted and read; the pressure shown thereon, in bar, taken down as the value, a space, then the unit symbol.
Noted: 1.8 bar
